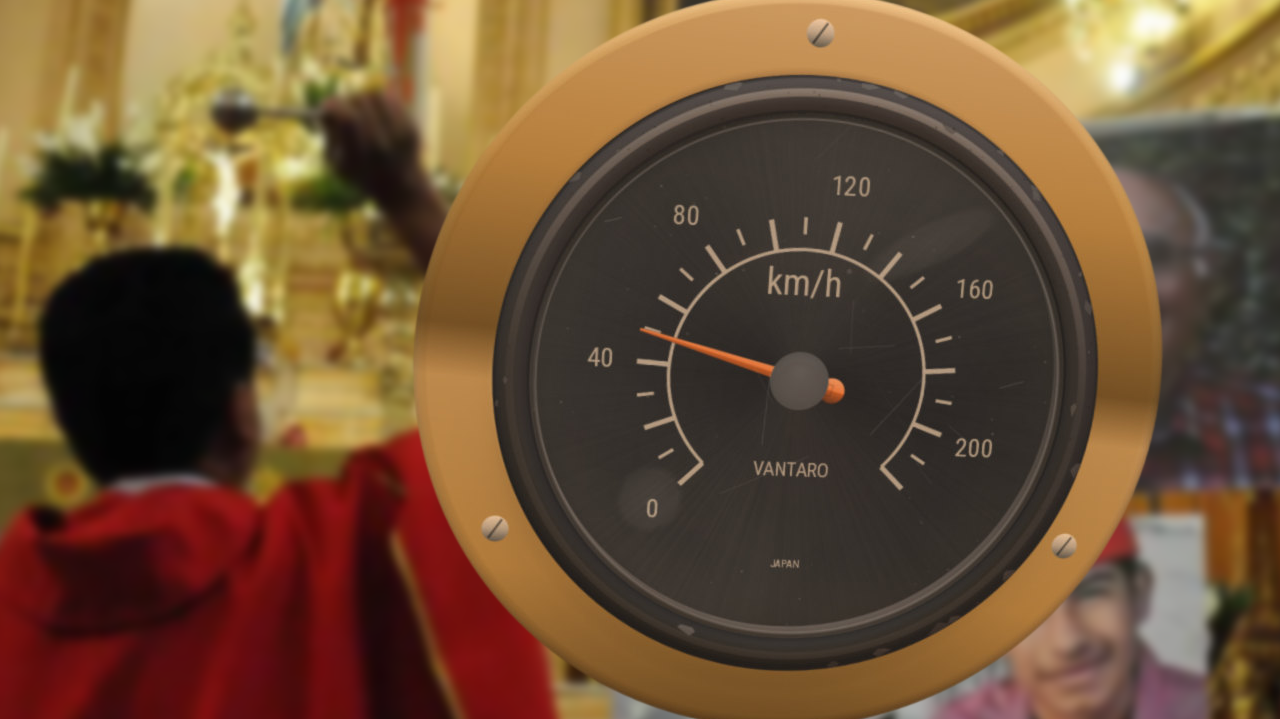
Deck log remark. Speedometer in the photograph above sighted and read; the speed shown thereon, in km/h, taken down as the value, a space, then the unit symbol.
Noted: 50 km/h
